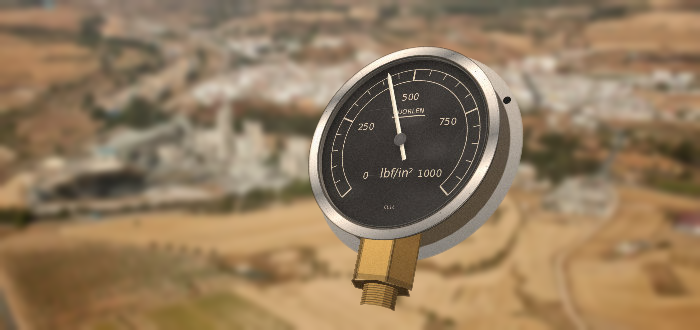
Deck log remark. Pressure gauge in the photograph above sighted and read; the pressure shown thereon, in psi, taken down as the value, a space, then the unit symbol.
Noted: 425 psi
